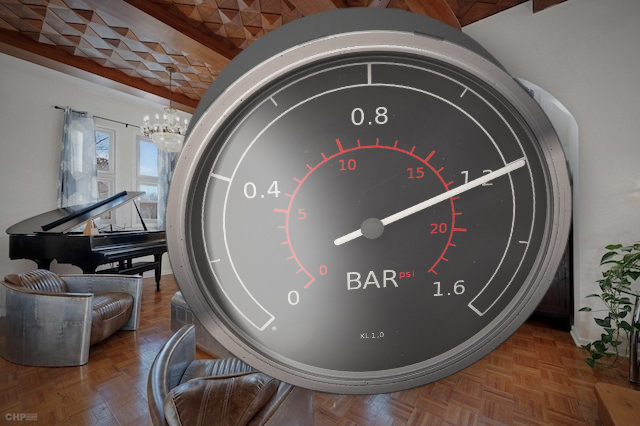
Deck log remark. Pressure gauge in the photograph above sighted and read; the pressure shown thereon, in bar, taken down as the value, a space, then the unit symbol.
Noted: 1.2 bar
